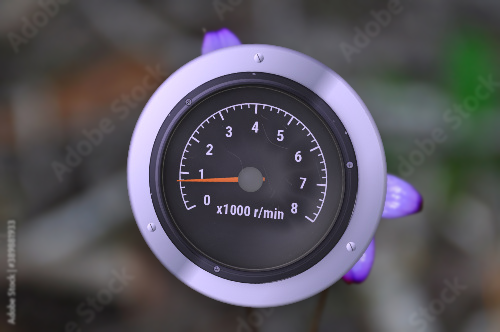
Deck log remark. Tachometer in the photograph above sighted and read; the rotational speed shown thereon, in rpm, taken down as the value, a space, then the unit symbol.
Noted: 800 rpm
